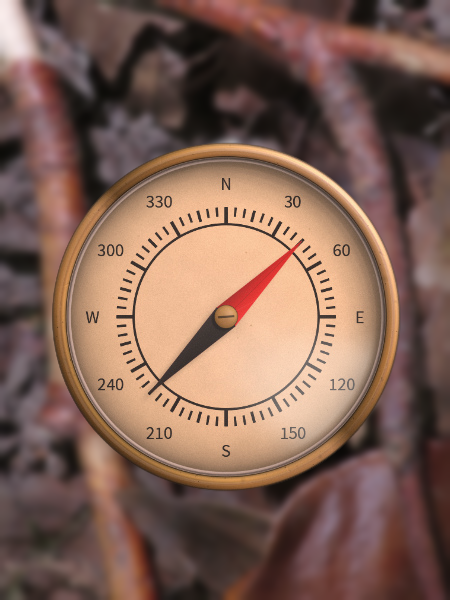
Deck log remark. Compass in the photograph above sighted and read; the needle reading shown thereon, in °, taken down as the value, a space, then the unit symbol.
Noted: 45 °
